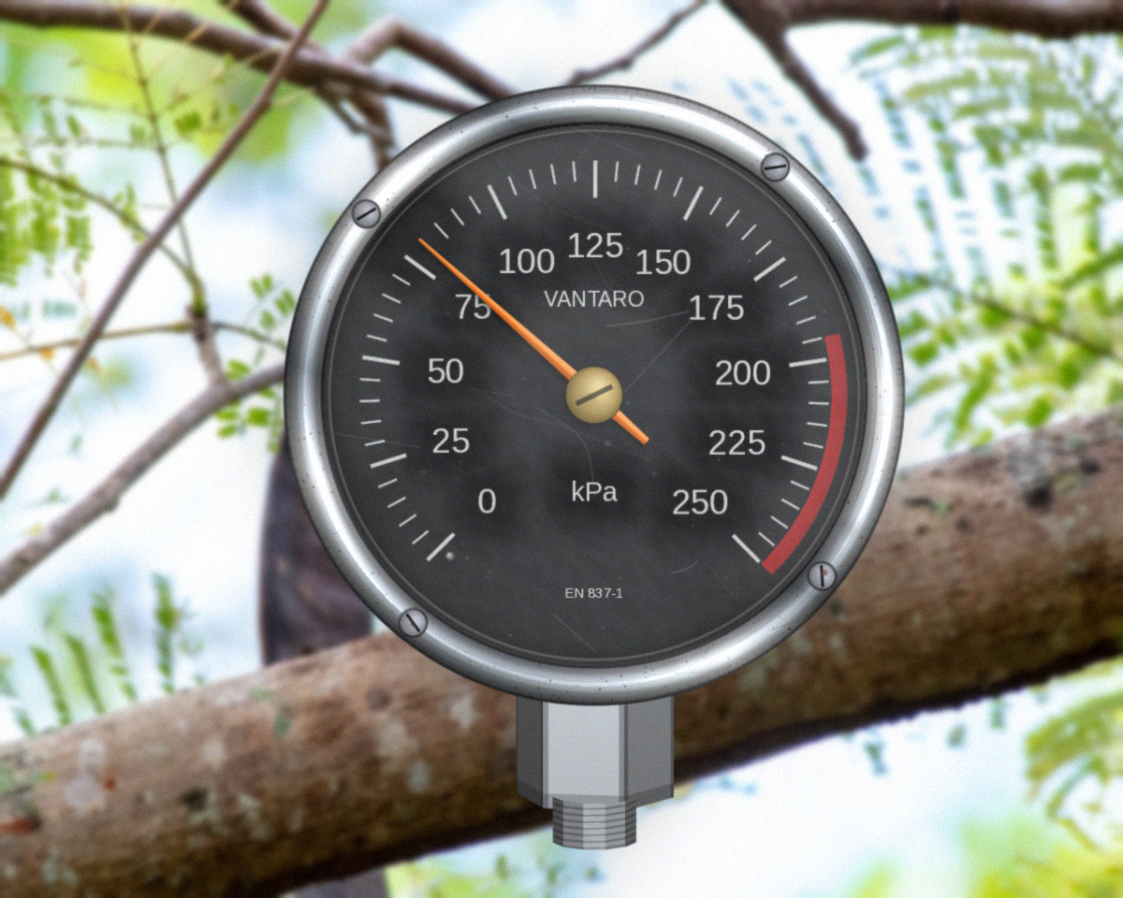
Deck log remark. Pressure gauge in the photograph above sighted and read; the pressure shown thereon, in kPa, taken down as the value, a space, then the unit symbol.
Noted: 80 kPa
